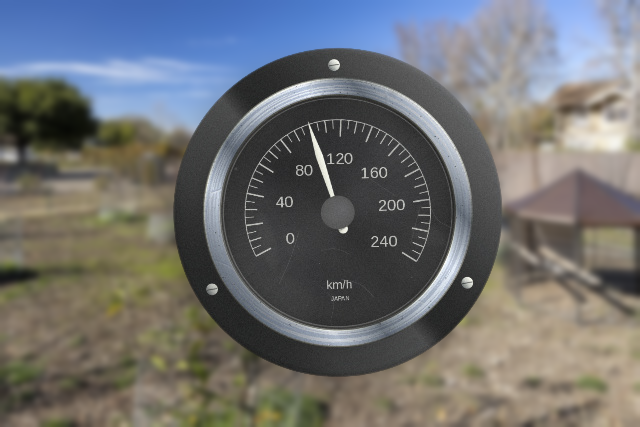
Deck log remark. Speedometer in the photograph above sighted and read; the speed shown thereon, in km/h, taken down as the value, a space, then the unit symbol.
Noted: 100 km/h
